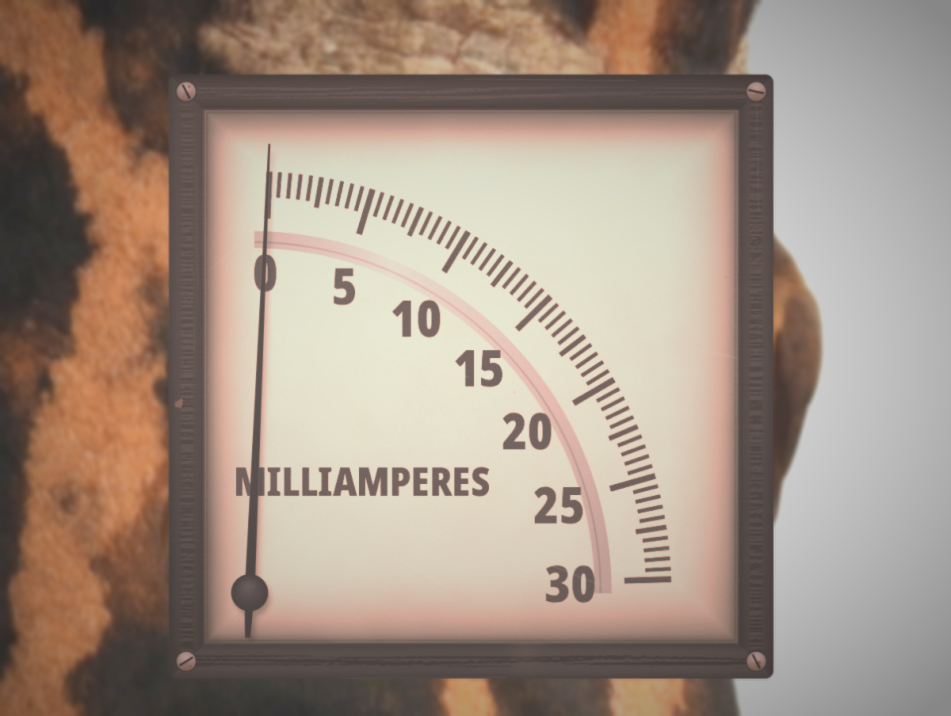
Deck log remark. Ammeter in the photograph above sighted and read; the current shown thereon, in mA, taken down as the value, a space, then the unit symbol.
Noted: 0 mA
